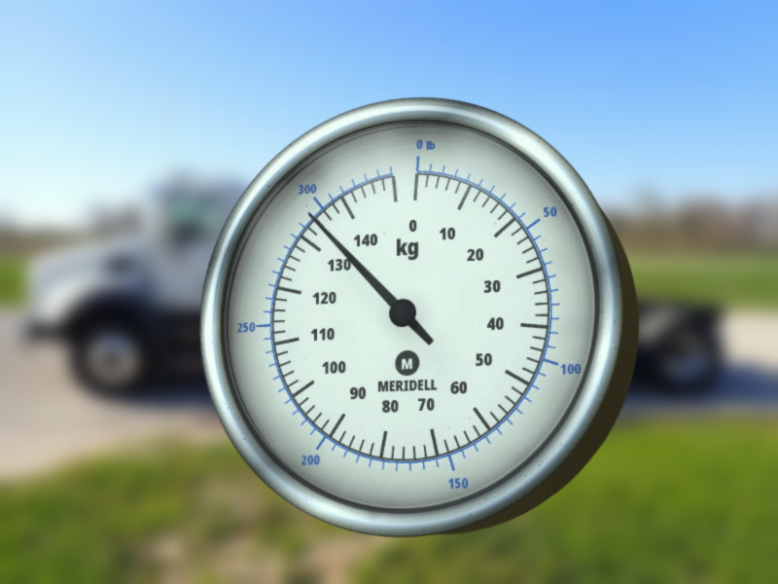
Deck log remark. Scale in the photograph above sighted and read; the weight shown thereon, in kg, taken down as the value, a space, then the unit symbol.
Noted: 134 kg
